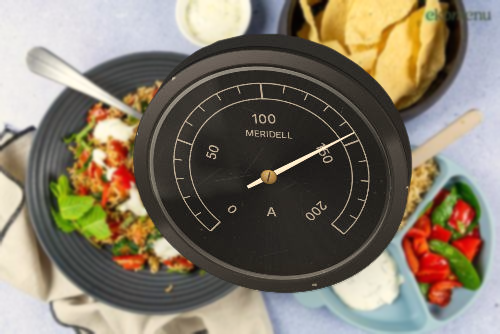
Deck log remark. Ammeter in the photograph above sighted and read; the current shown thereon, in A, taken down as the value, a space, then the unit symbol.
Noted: 145 A
